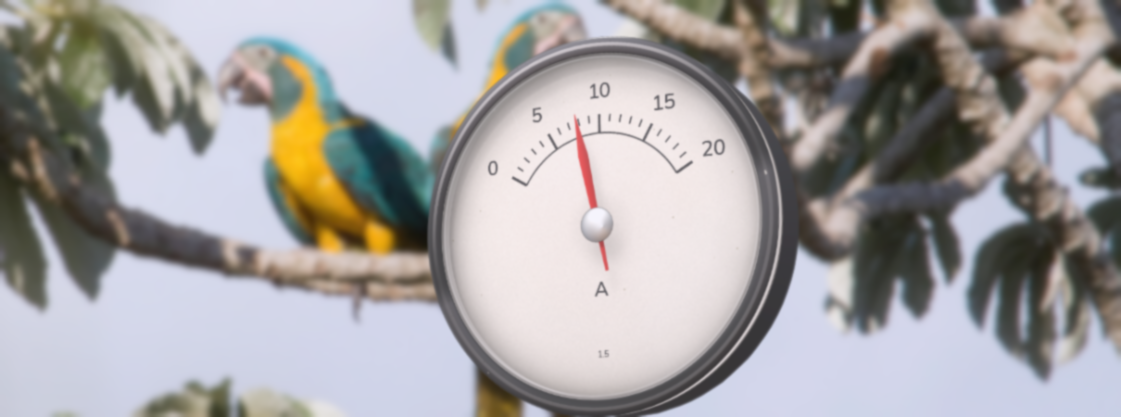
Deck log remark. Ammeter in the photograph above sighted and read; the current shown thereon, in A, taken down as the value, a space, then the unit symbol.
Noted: 8 A
